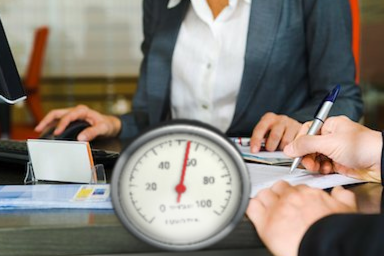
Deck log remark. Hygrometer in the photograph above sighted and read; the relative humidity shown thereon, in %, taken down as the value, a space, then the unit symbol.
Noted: 56 %
